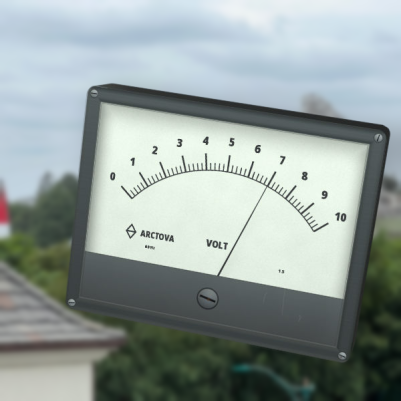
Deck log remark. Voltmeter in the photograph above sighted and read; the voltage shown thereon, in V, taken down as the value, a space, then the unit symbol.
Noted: 7 V
